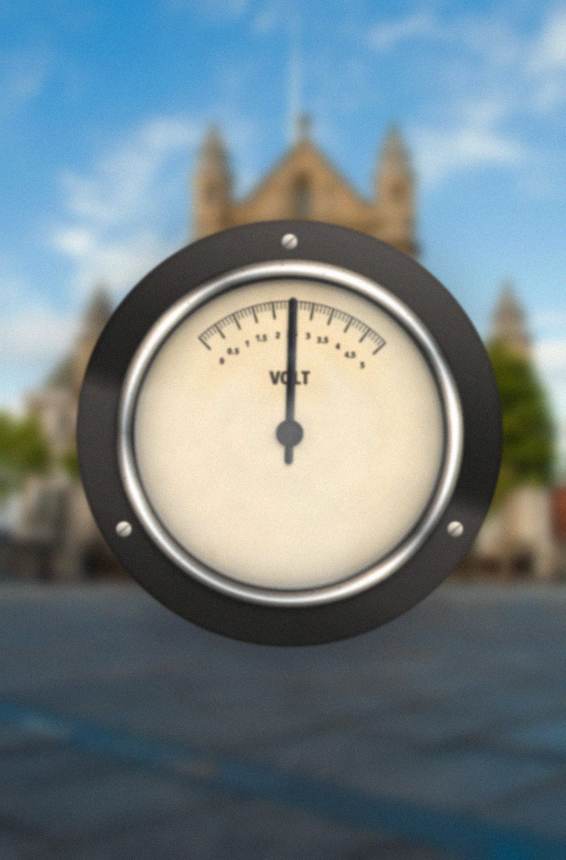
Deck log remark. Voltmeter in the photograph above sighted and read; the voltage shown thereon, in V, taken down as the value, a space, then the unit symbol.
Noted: 2.5 V
